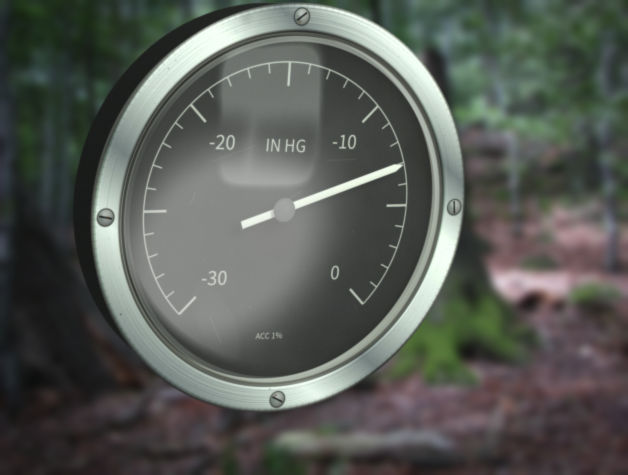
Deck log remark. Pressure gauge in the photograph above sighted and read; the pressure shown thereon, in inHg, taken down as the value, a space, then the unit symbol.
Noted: -7 inHg
